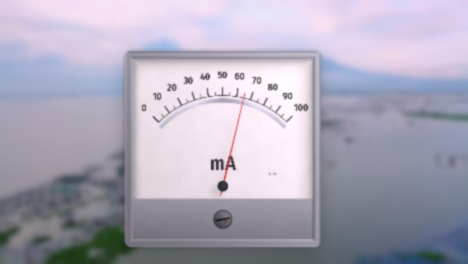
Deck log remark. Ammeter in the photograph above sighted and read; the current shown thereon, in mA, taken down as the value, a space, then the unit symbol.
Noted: 65 mA
